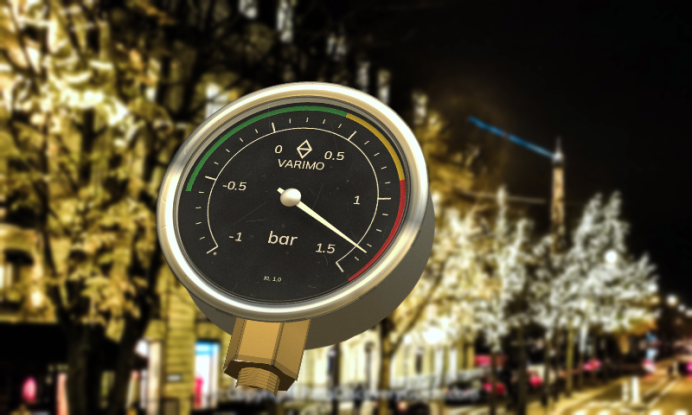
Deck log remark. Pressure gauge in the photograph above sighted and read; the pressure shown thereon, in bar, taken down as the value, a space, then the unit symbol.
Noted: 1.35 bar
